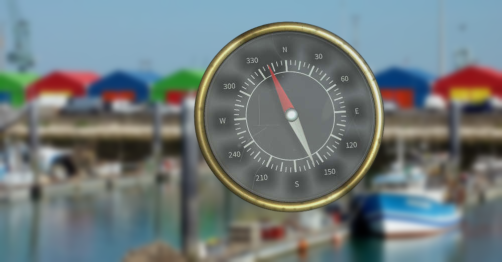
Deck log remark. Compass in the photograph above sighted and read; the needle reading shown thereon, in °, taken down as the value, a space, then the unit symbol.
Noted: 340 °
